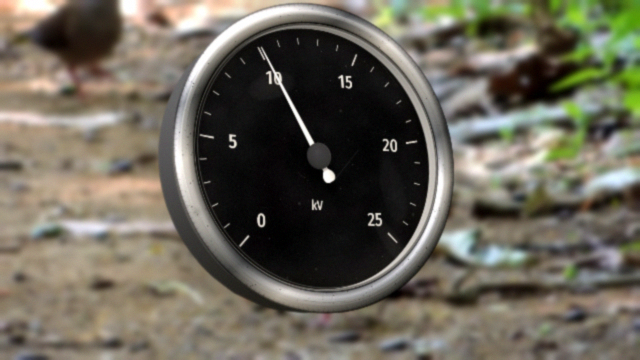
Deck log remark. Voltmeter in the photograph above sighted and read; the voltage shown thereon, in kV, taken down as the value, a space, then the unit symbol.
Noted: 10 kV
